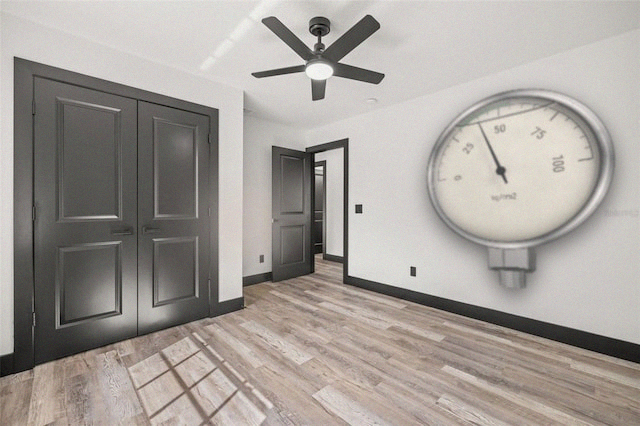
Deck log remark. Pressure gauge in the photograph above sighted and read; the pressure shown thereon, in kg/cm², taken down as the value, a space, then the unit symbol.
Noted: 40 kg/cm²
